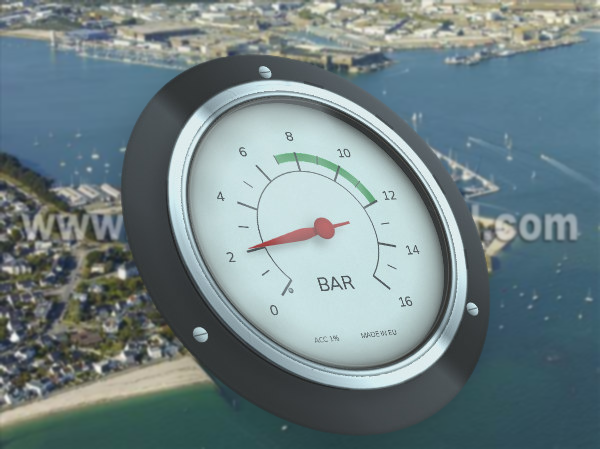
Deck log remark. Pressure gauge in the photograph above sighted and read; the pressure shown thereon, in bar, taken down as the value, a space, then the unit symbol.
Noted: 2 bar
